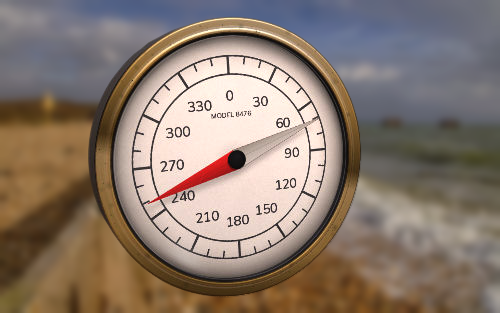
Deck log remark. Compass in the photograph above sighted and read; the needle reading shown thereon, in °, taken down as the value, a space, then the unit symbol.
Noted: 250 °
